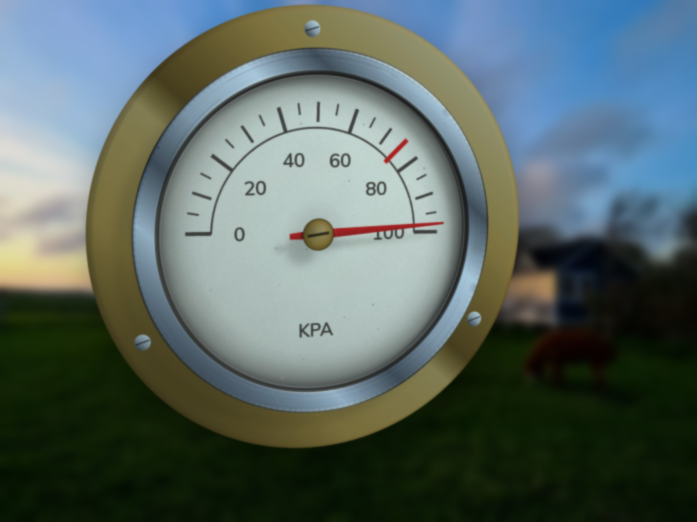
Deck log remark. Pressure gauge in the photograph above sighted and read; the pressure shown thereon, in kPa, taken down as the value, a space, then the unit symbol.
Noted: 97.5 kPa
